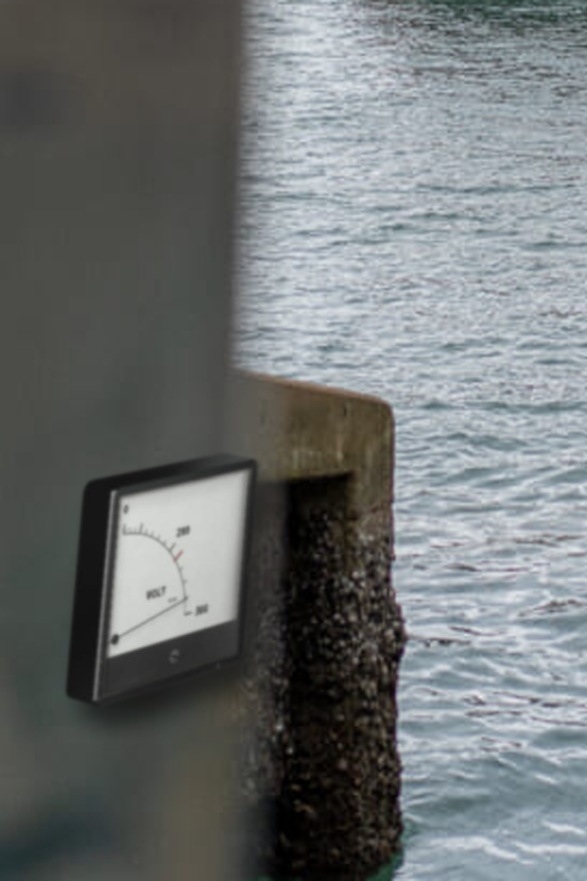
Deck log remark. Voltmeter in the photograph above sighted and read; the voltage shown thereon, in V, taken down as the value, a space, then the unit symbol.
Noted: 280 V
